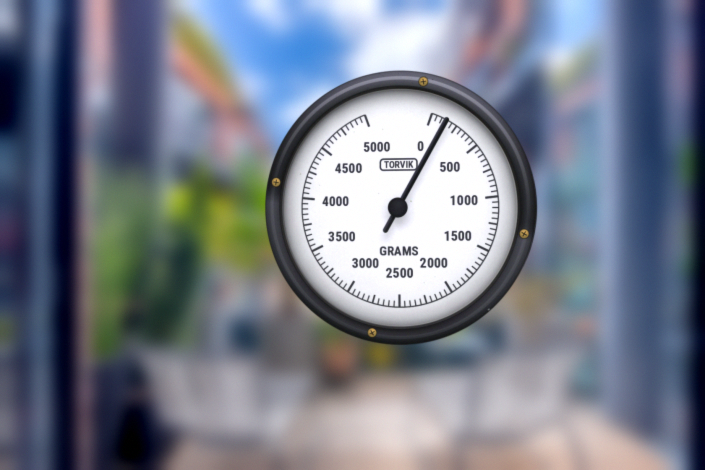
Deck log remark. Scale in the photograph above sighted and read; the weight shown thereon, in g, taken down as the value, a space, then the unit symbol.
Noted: 150 g
